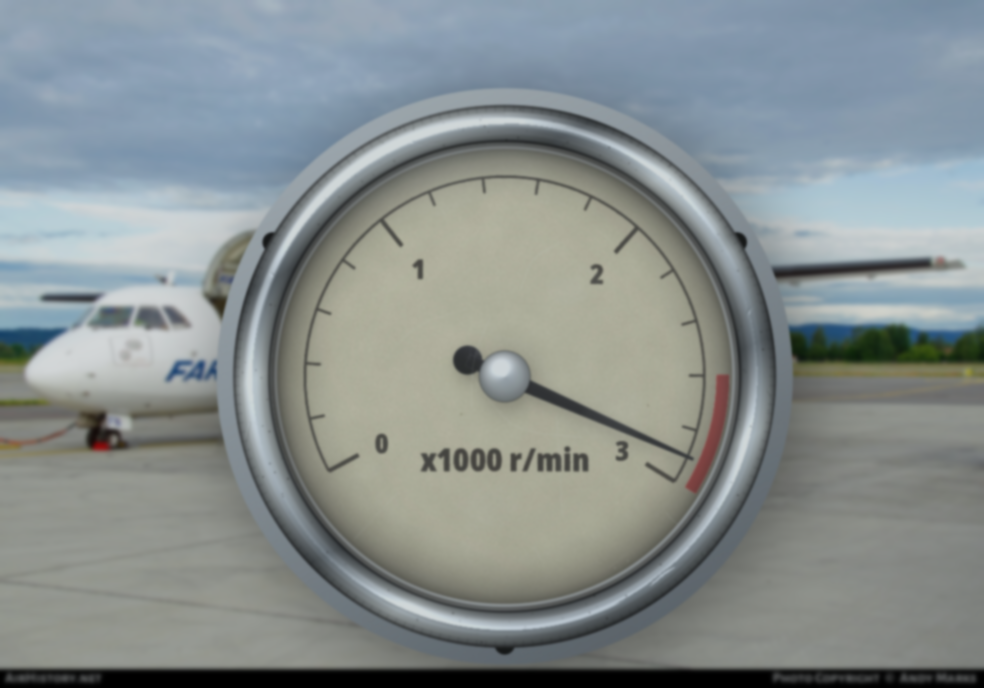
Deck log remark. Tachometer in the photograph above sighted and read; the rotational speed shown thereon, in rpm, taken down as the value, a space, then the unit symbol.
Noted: 2900 rpm
